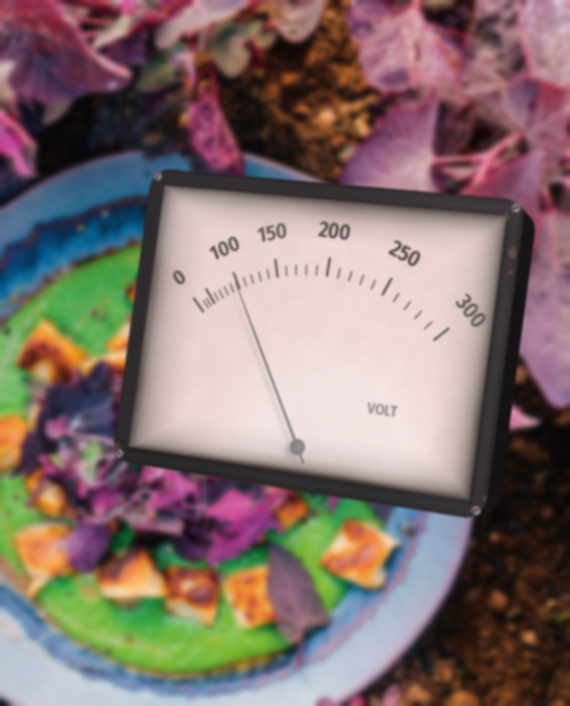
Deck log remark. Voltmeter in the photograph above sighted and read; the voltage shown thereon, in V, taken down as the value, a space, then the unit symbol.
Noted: 100 V
